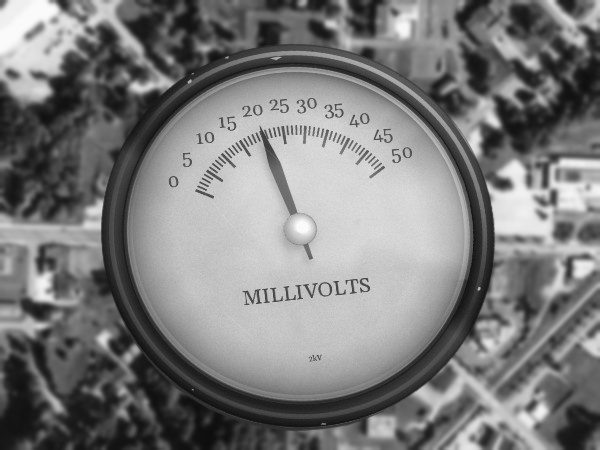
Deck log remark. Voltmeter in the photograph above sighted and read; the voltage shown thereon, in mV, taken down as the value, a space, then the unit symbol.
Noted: 20 mV
